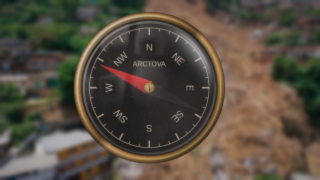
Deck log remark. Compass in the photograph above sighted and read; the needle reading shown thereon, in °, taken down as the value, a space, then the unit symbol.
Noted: 295 °
